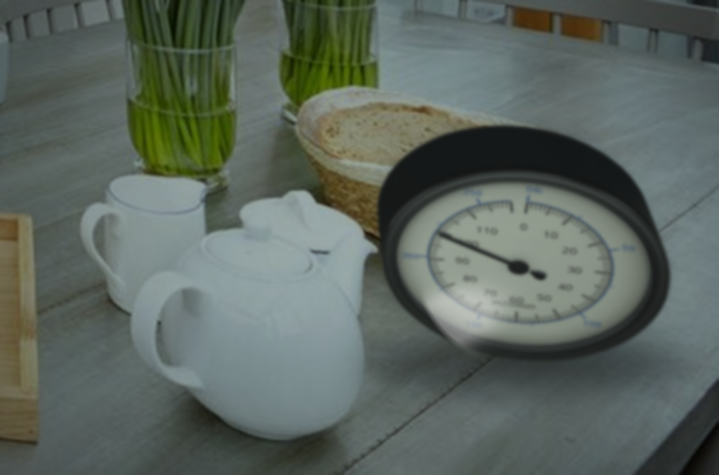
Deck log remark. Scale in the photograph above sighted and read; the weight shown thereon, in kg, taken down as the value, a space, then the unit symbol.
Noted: 100 kg
